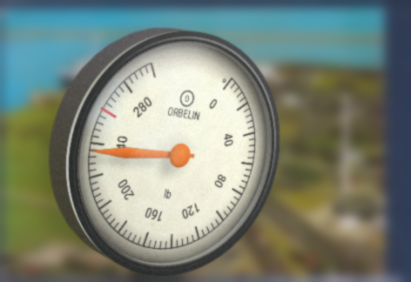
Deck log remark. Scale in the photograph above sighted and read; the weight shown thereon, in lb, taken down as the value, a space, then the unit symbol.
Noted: 236 lb
